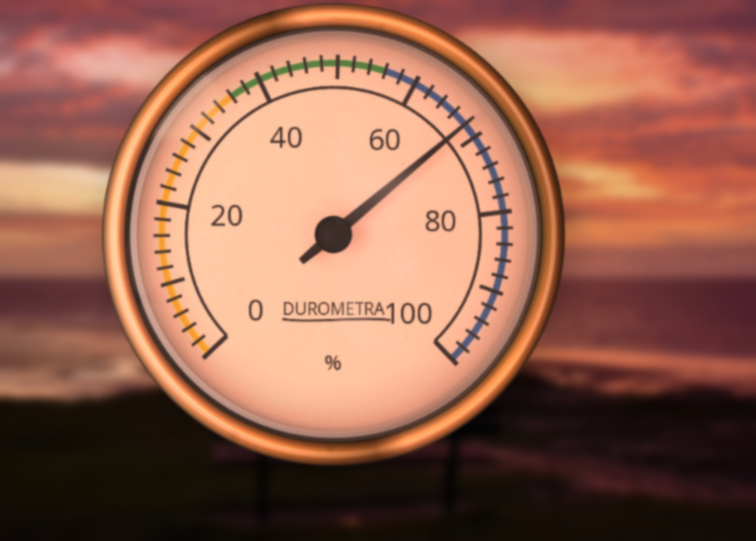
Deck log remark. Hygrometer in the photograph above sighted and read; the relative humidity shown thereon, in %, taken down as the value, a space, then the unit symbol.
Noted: 68 %
